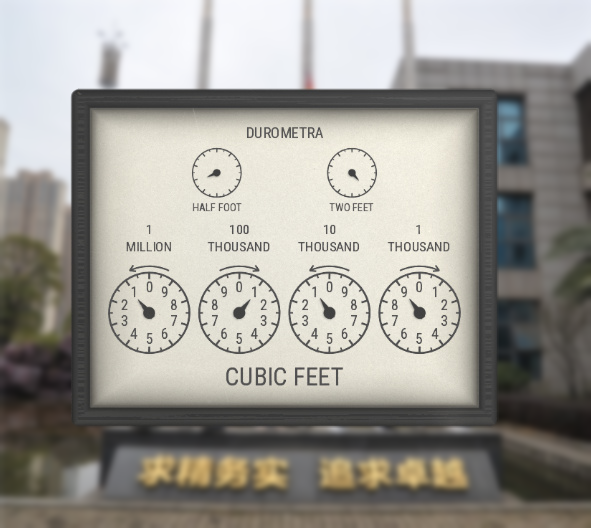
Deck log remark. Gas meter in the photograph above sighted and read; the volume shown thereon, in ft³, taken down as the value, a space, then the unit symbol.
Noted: 110900 ft³
